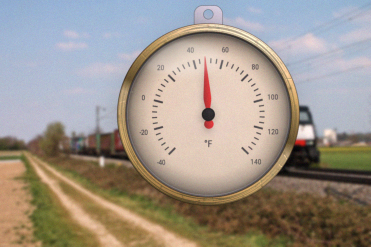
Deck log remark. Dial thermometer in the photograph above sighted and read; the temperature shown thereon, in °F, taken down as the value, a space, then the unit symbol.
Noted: 48 °F
